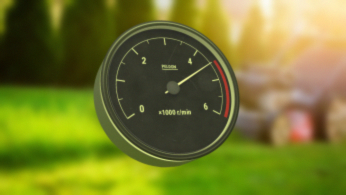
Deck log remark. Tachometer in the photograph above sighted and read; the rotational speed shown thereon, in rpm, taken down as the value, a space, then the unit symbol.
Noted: 4500 rpm
